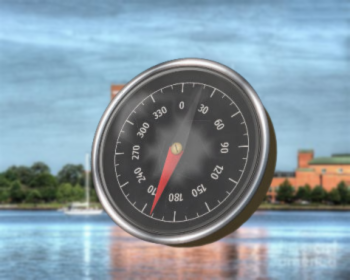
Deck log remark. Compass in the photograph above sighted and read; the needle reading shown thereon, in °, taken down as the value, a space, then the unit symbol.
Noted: 200 °
